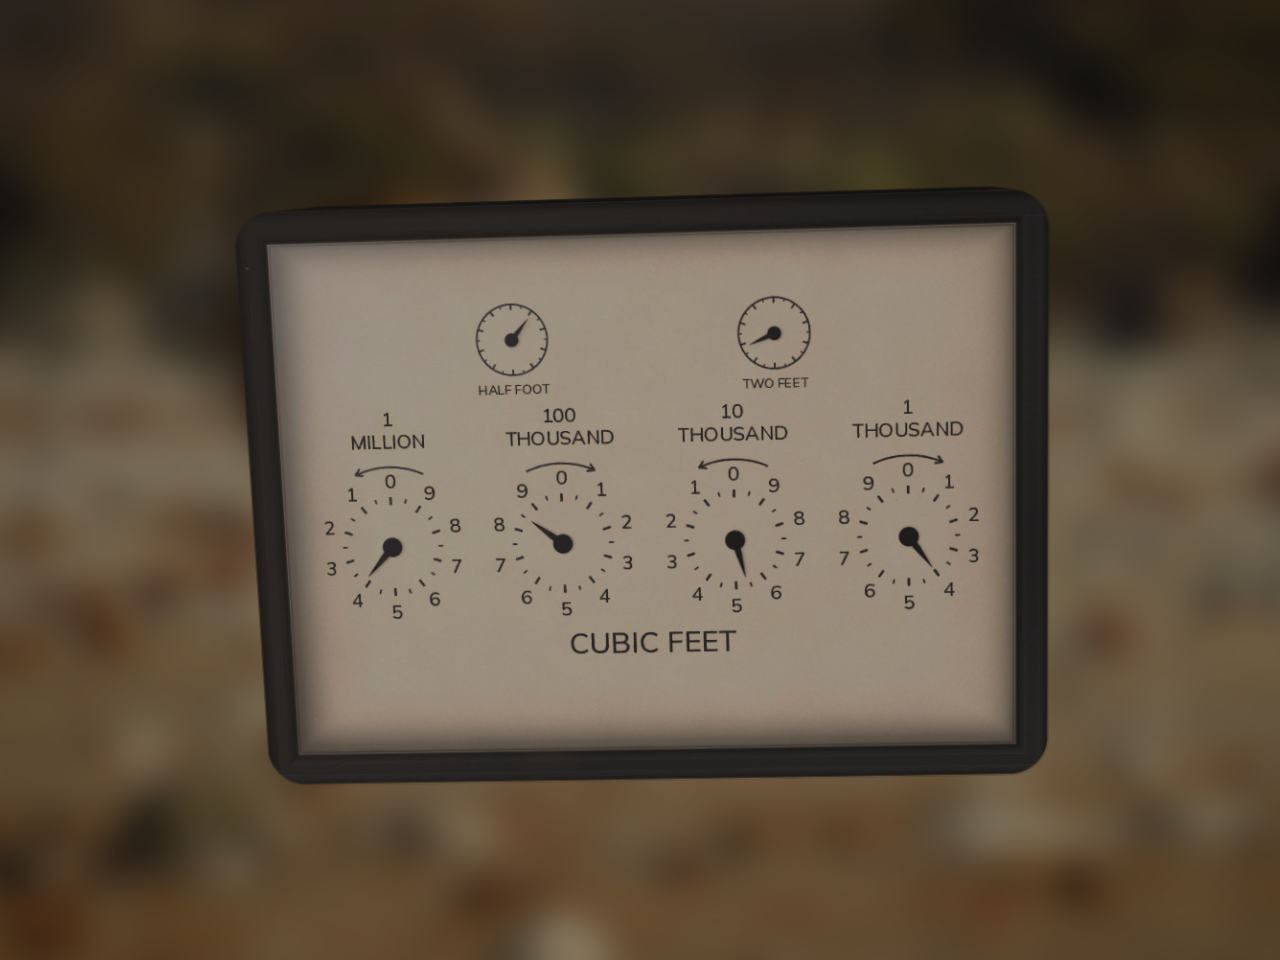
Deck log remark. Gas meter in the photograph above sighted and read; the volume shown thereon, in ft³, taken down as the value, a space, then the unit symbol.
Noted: 385400 ft³
